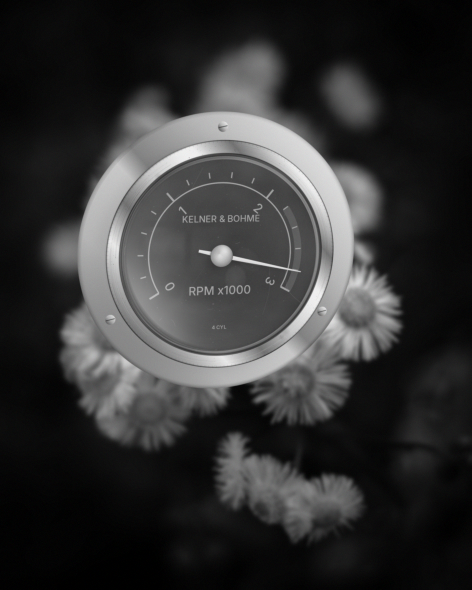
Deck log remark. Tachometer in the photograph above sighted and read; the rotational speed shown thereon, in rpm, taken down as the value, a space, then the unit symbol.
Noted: 2800 rpm
